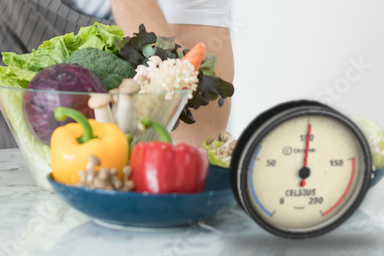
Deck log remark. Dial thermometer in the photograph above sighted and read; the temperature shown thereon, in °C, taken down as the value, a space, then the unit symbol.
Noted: 100 °C
